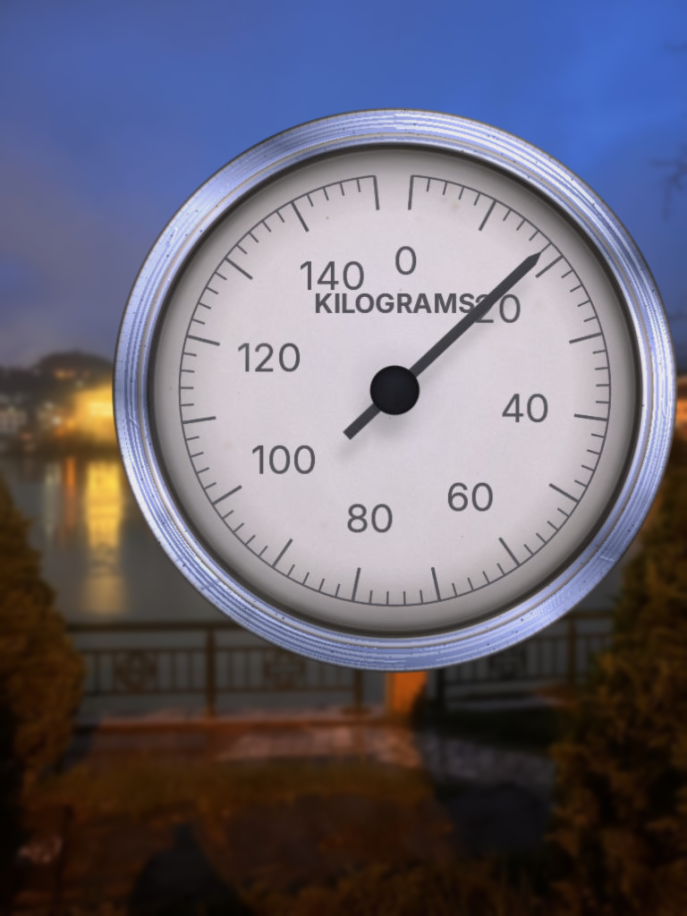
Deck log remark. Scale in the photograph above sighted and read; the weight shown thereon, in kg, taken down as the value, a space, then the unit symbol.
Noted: 18 kg
